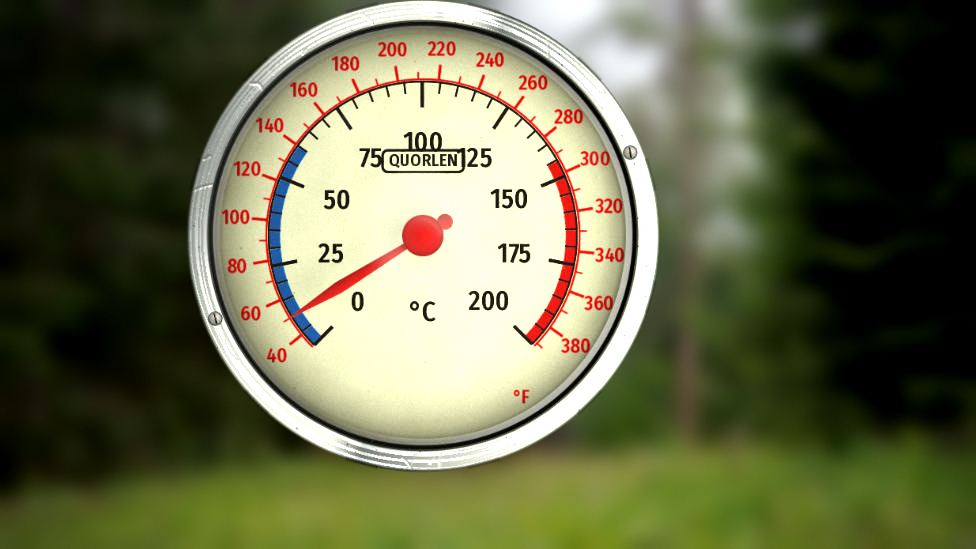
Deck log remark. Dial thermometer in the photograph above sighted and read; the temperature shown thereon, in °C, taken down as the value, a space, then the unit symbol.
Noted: 10 °C
